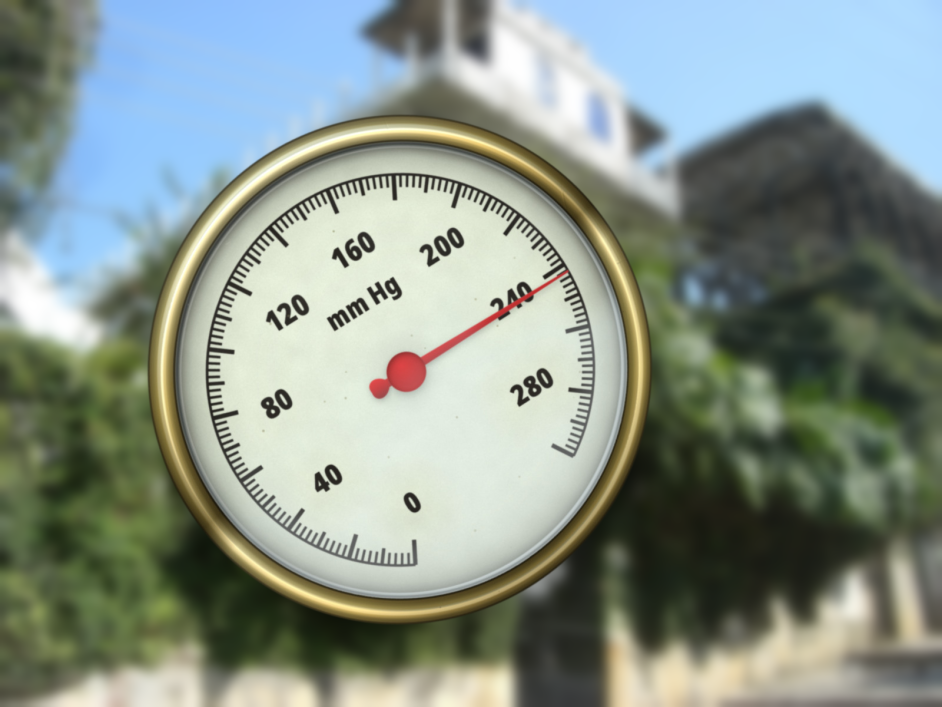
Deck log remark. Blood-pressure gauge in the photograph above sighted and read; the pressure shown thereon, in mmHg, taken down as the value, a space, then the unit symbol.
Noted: 242 mmHg
